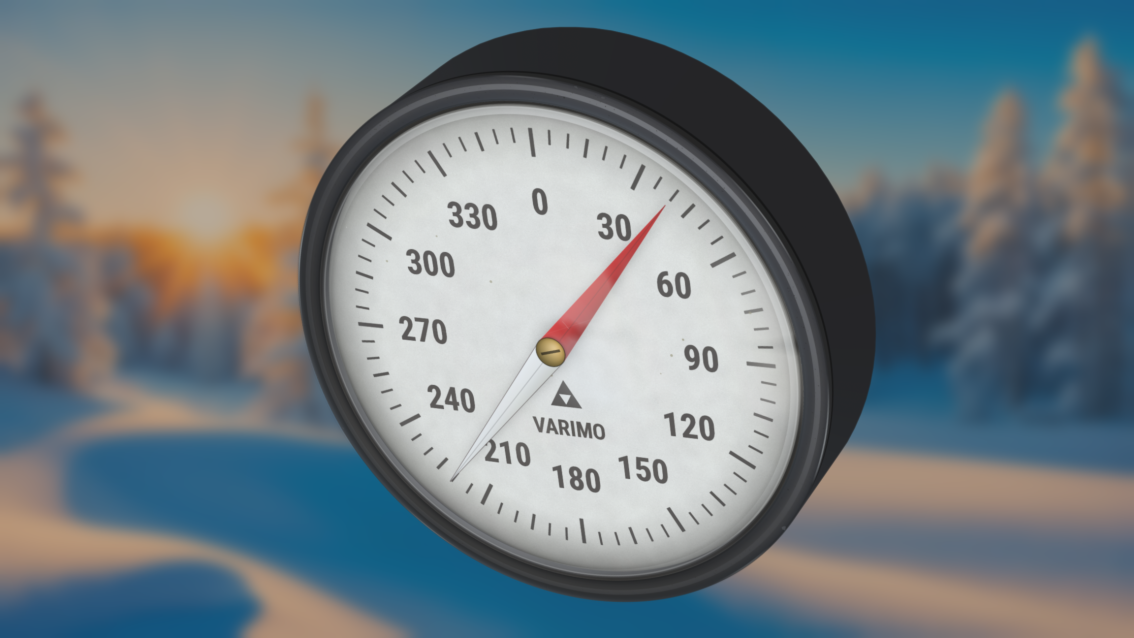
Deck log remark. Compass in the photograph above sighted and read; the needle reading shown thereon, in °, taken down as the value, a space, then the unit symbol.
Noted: 40 °
